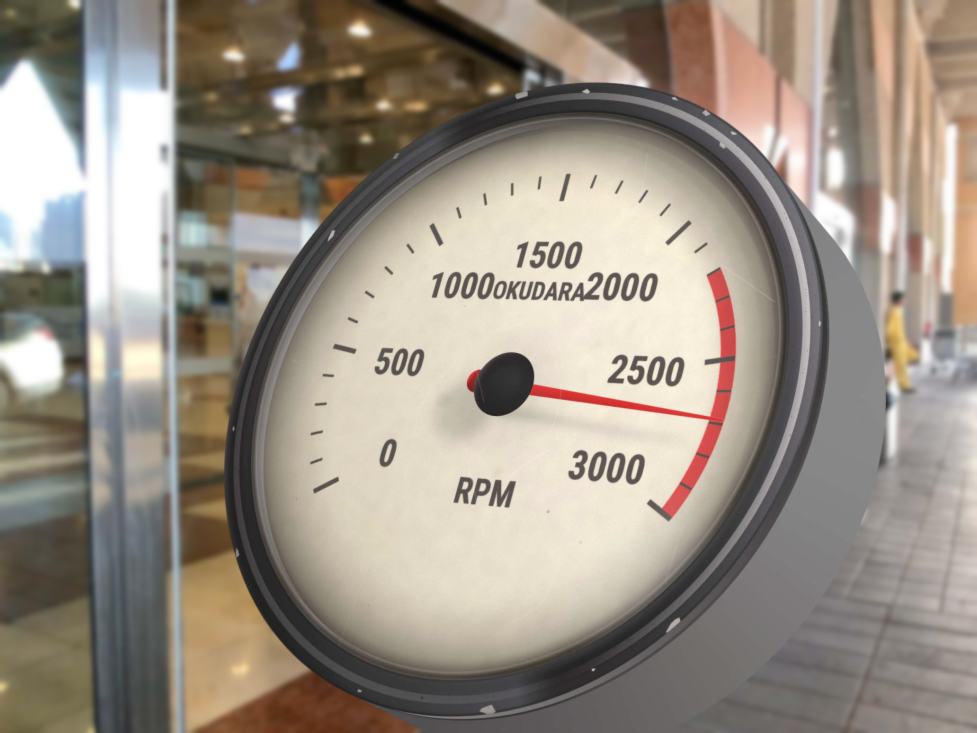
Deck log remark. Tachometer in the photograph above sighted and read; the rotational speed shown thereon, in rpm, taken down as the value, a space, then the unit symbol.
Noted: 2700 rpm
